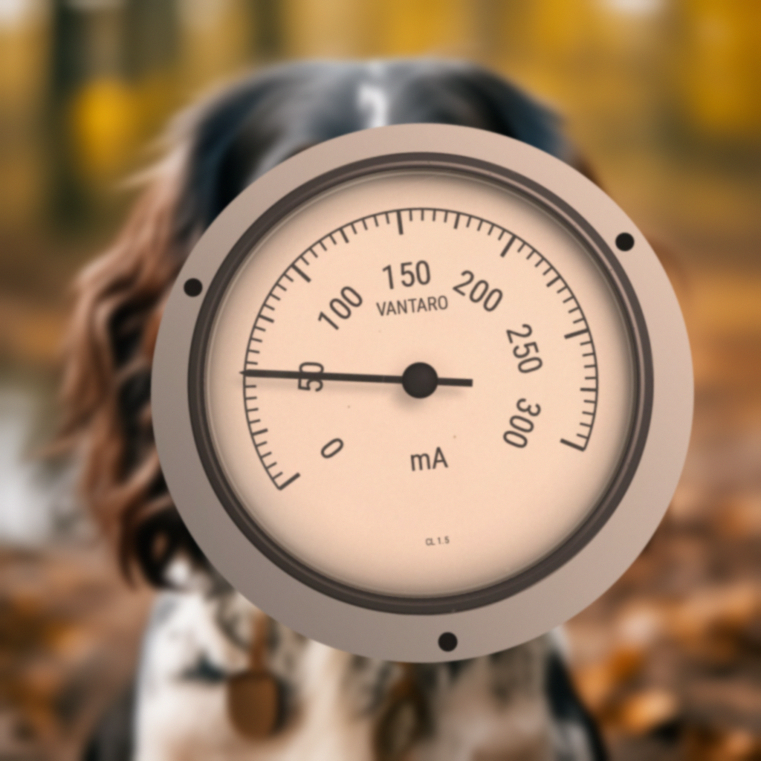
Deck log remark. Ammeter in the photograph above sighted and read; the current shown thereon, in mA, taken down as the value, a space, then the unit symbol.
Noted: 50 mA
